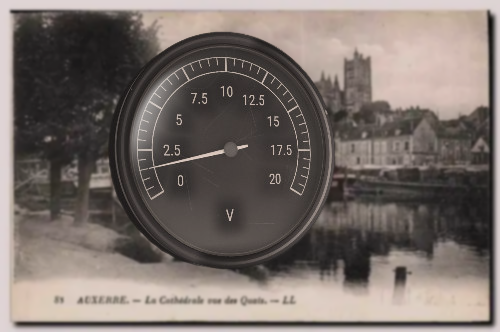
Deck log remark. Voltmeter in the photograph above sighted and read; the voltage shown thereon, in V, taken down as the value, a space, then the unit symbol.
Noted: 1.5 V
